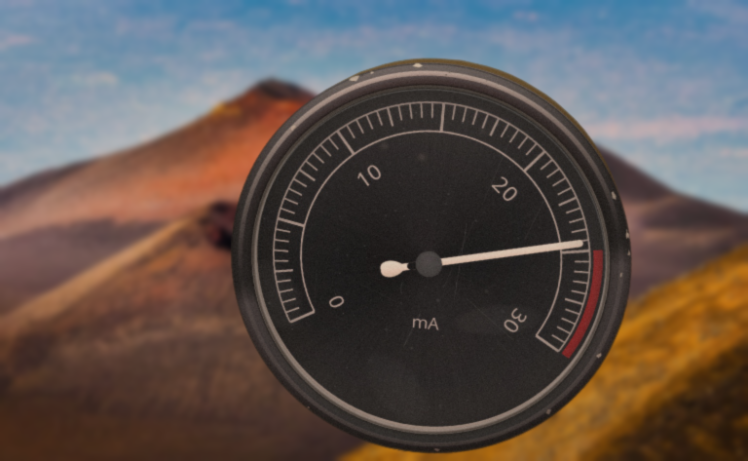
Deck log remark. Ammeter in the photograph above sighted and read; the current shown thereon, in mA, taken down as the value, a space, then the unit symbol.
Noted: 24.5 mA
